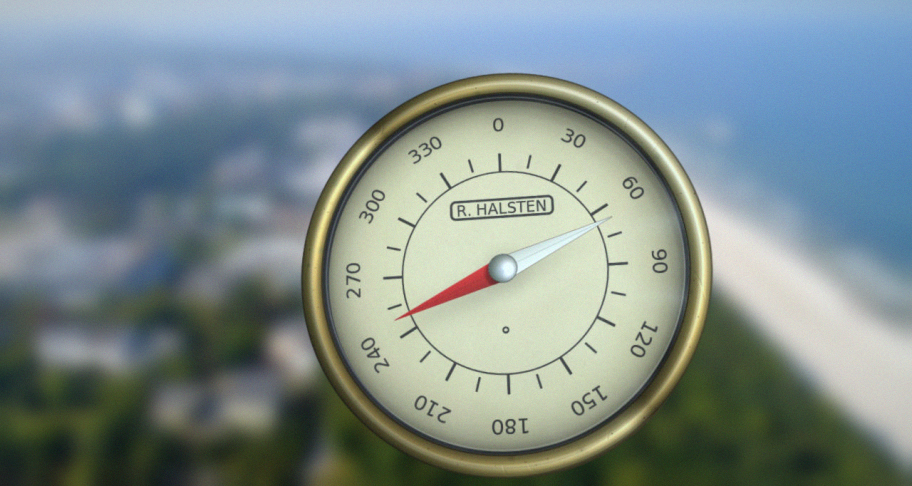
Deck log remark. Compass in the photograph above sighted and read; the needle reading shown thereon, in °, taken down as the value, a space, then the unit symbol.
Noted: 247.5 °
